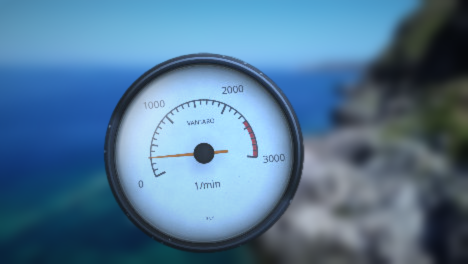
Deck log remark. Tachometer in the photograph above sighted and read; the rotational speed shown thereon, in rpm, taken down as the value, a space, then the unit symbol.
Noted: 300 rpm
